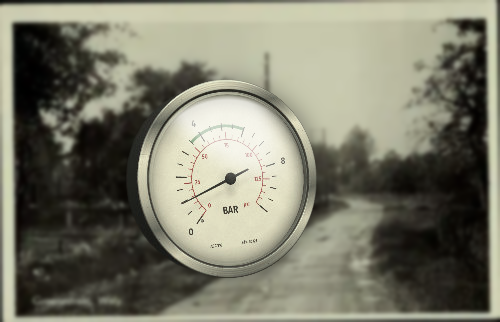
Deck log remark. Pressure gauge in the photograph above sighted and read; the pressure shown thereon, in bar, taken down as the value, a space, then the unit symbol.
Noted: 1 bar
